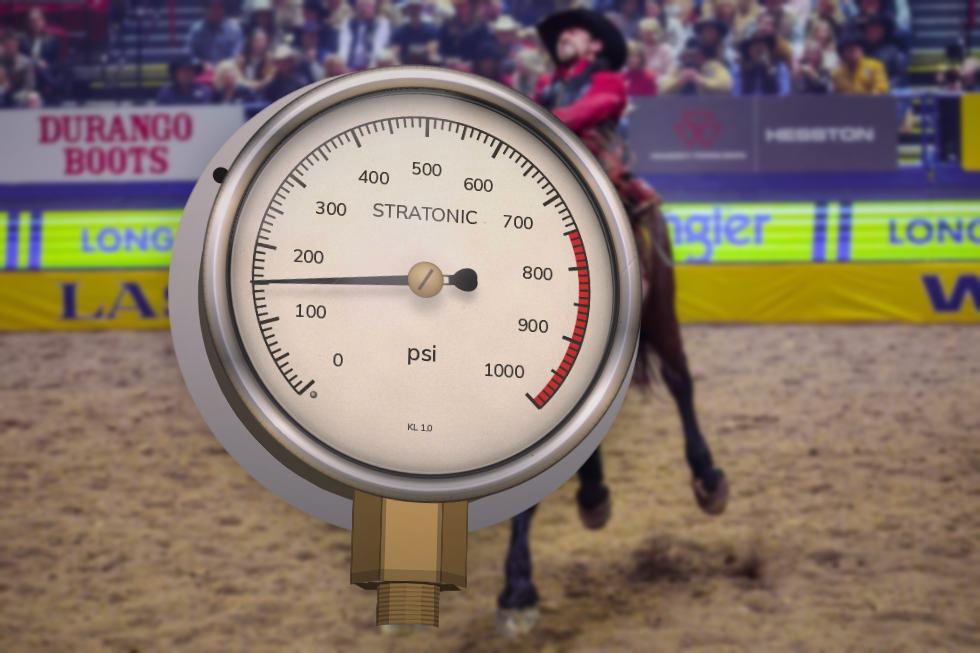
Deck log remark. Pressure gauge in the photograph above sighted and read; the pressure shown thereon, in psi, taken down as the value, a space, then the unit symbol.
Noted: 150 psi
